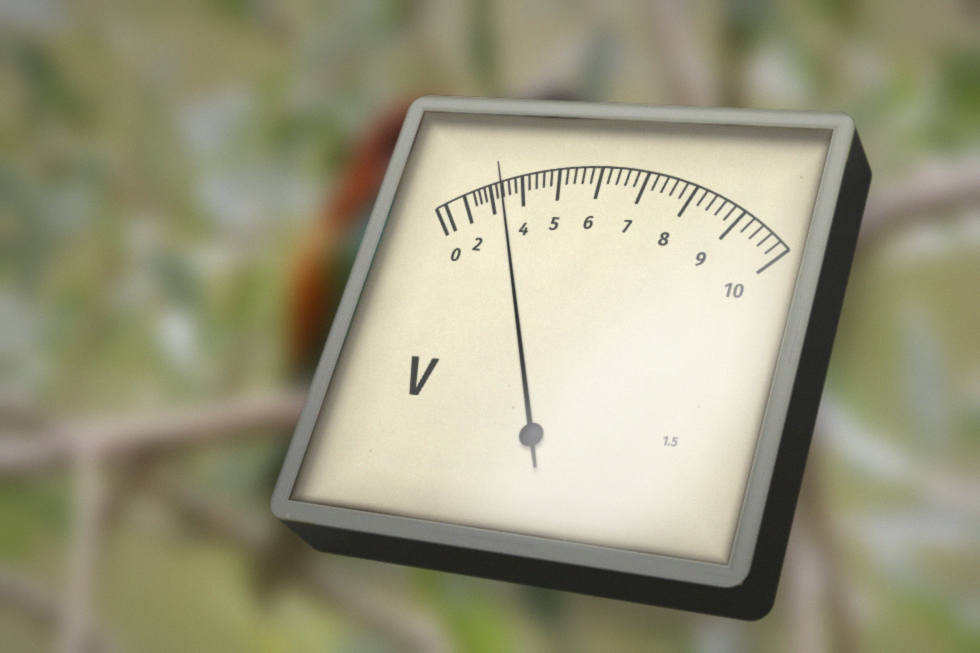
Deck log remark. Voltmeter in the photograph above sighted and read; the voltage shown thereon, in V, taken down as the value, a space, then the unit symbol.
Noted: 3.4 V
